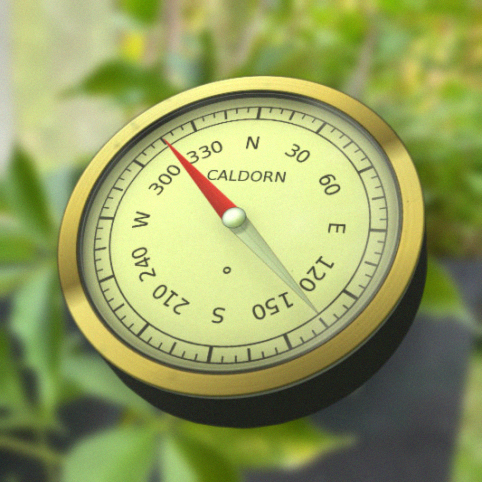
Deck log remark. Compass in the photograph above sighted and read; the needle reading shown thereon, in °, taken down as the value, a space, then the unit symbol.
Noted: 315 °
